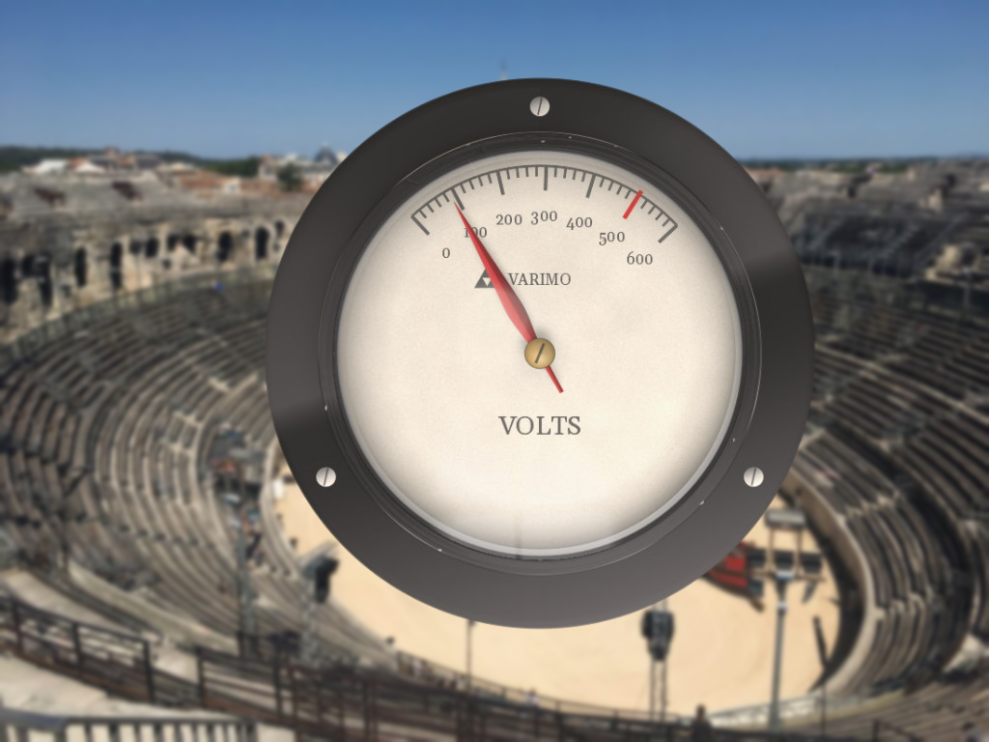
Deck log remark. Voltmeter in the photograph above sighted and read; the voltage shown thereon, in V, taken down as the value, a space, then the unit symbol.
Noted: 90 V
